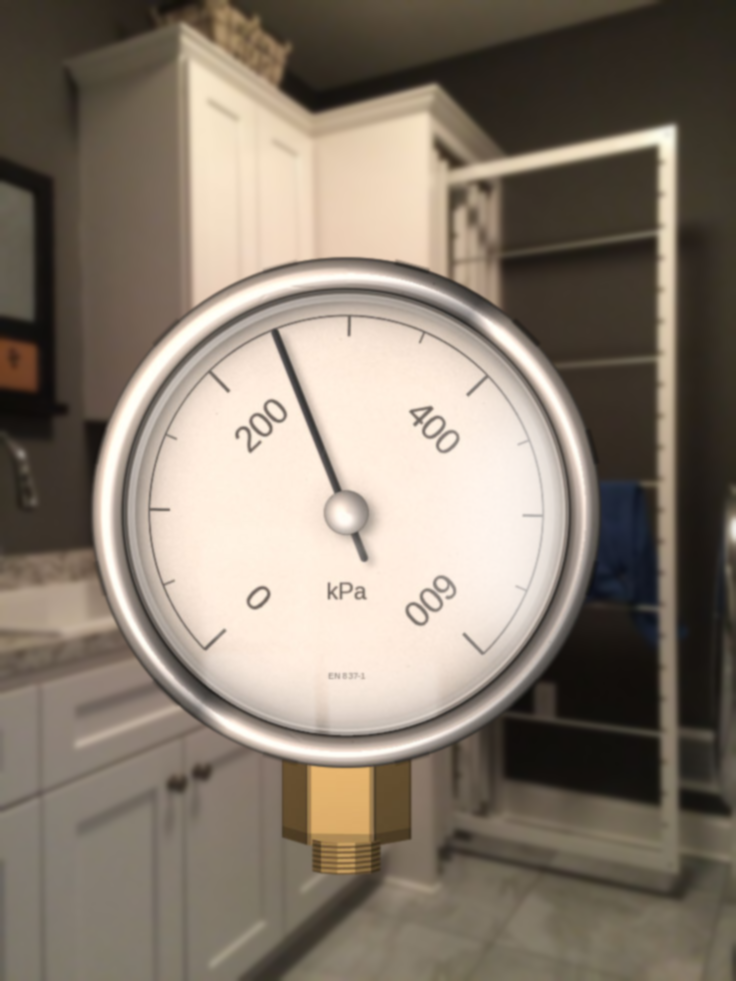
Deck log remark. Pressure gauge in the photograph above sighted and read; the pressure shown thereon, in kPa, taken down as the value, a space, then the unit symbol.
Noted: 250 kPa
